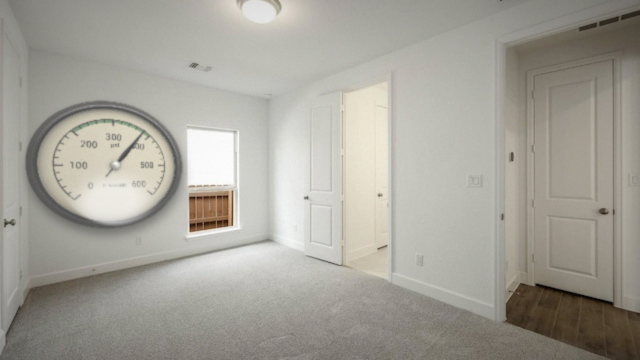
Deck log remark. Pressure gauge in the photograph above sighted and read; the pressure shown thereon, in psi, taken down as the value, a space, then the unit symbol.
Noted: 380 psi
